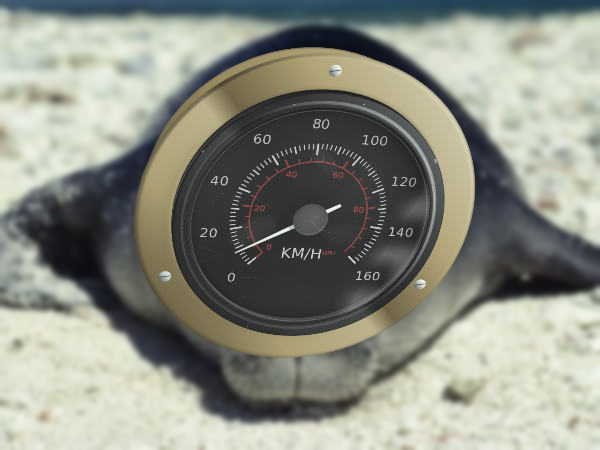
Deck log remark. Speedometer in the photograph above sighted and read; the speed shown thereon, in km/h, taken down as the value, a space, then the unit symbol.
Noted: 10 km/h
